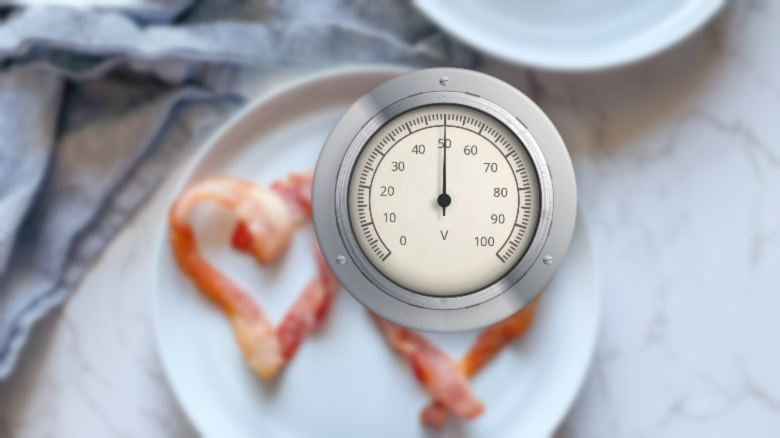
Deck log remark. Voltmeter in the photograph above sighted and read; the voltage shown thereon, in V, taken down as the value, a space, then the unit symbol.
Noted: 50 V
